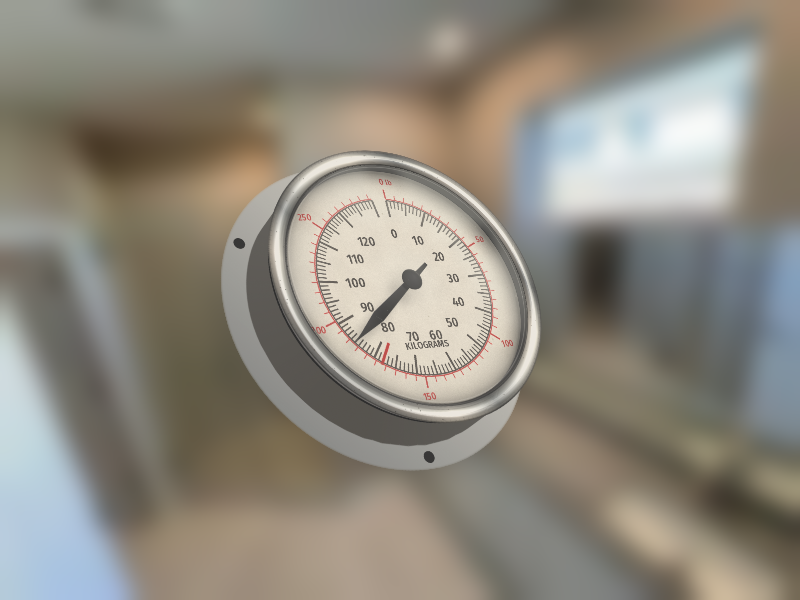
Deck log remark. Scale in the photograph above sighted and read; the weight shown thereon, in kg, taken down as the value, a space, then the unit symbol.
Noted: 85 kg
